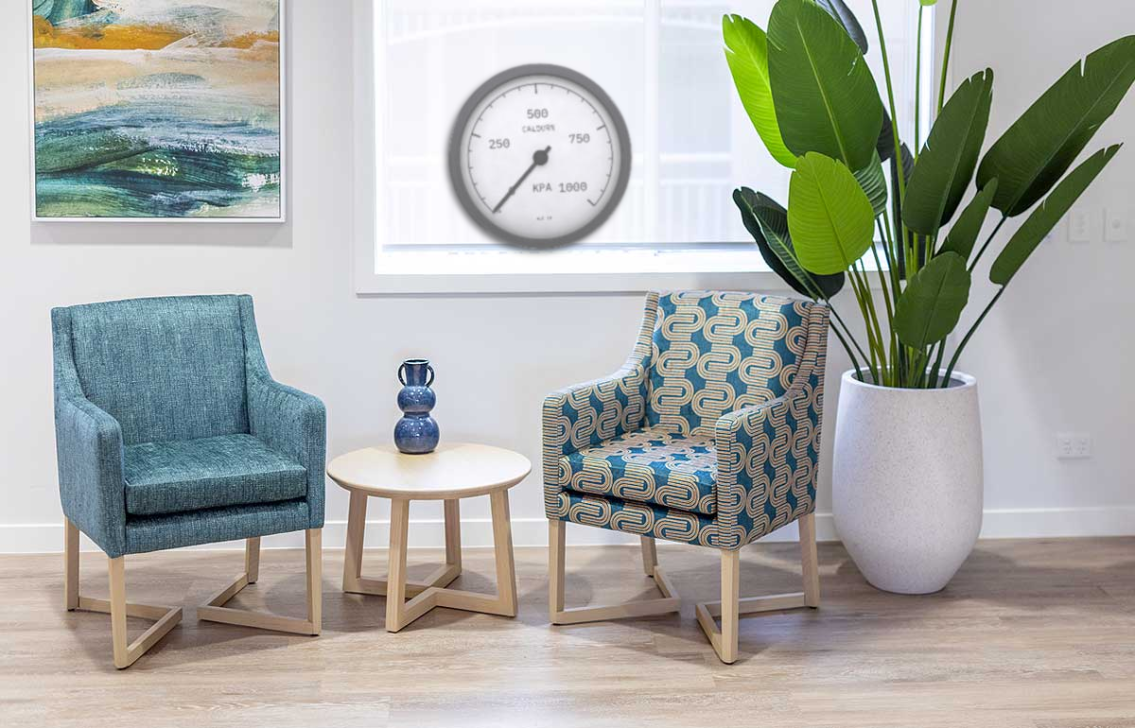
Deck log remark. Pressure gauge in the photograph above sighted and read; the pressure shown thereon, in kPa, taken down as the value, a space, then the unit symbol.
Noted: 0 kPa
